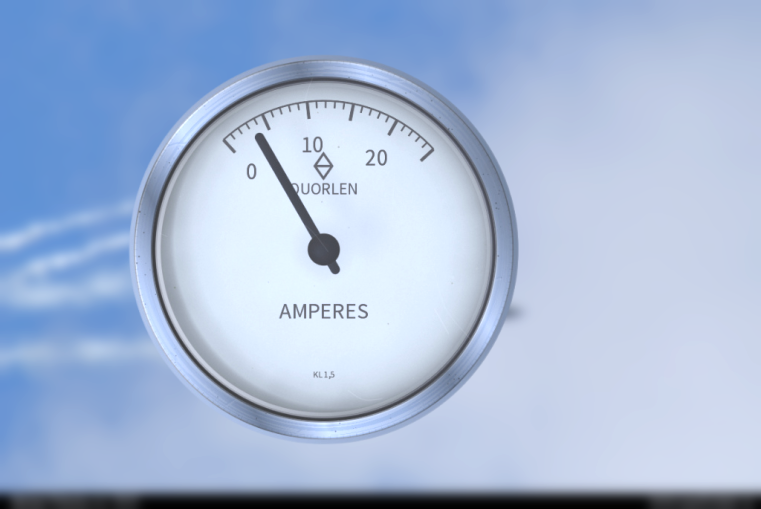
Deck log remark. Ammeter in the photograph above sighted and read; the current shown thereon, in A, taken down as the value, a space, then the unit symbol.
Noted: 3.5 A
